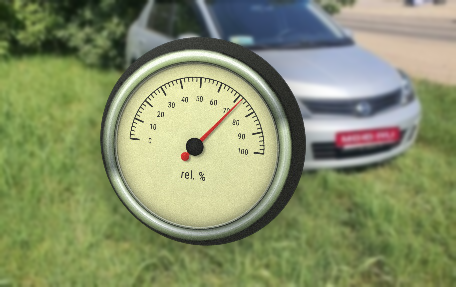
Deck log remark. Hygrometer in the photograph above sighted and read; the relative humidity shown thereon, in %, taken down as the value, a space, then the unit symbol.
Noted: 72 %
